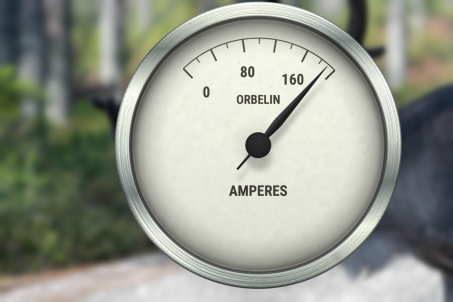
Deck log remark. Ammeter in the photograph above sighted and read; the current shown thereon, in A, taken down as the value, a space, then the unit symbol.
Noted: 190 A
